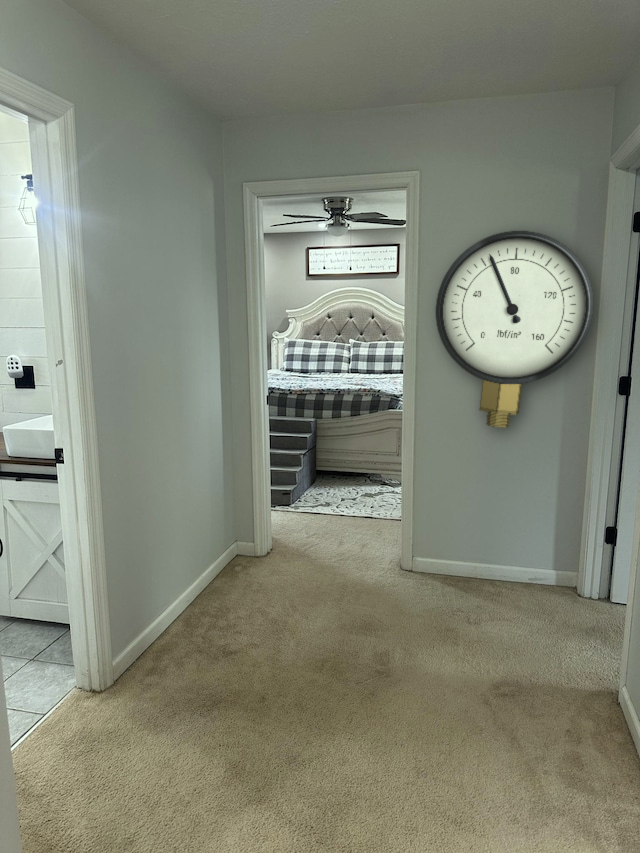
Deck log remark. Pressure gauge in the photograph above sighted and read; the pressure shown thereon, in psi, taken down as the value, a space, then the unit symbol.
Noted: 65 psi
